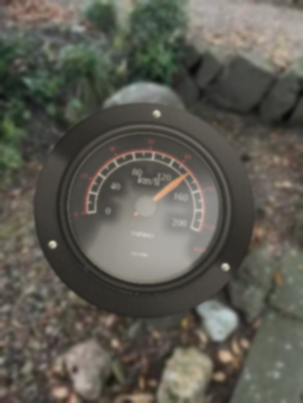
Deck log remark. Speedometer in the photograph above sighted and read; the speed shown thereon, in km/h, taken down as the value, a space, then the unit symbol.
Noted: 140 km/h
